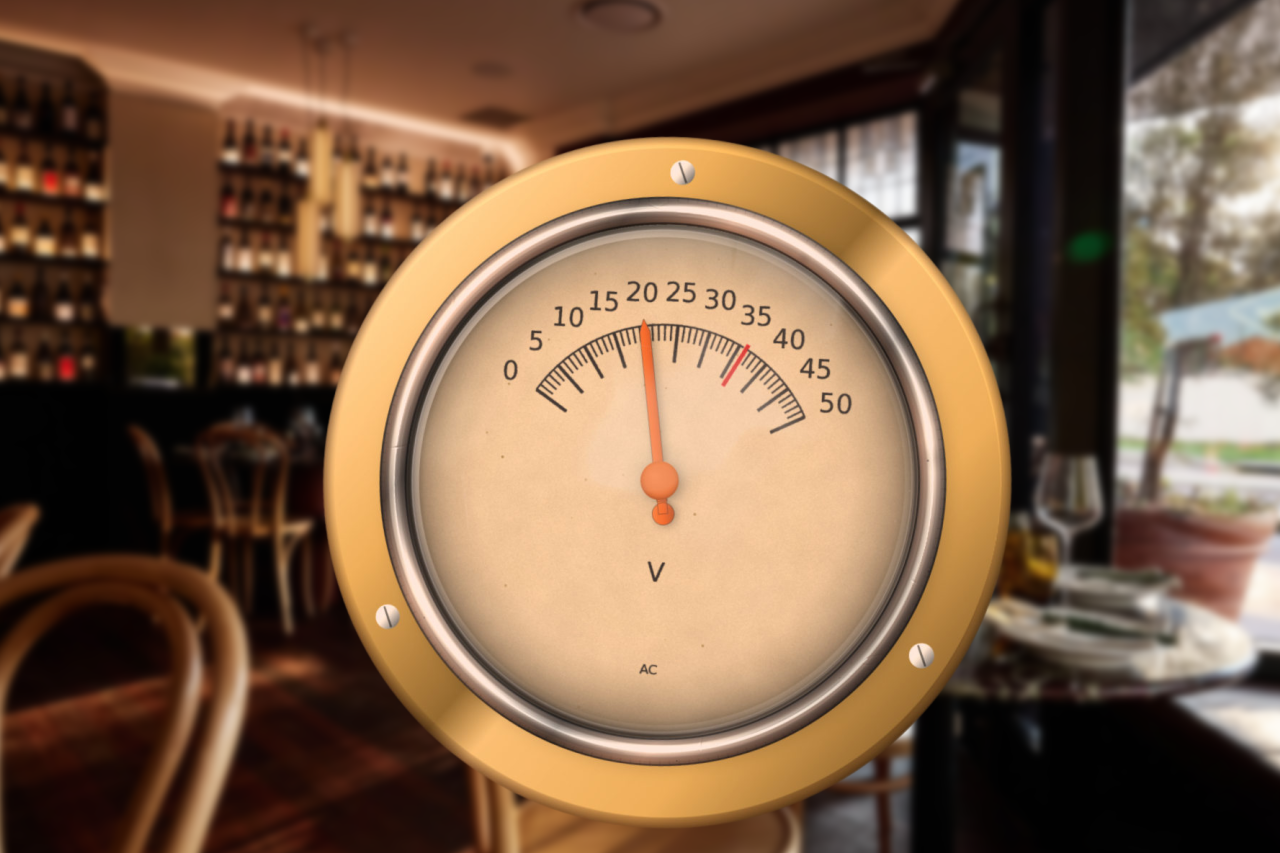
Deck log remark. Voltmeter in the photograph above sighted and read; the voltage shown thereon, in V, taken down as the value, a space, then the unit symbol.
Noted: 20 V
